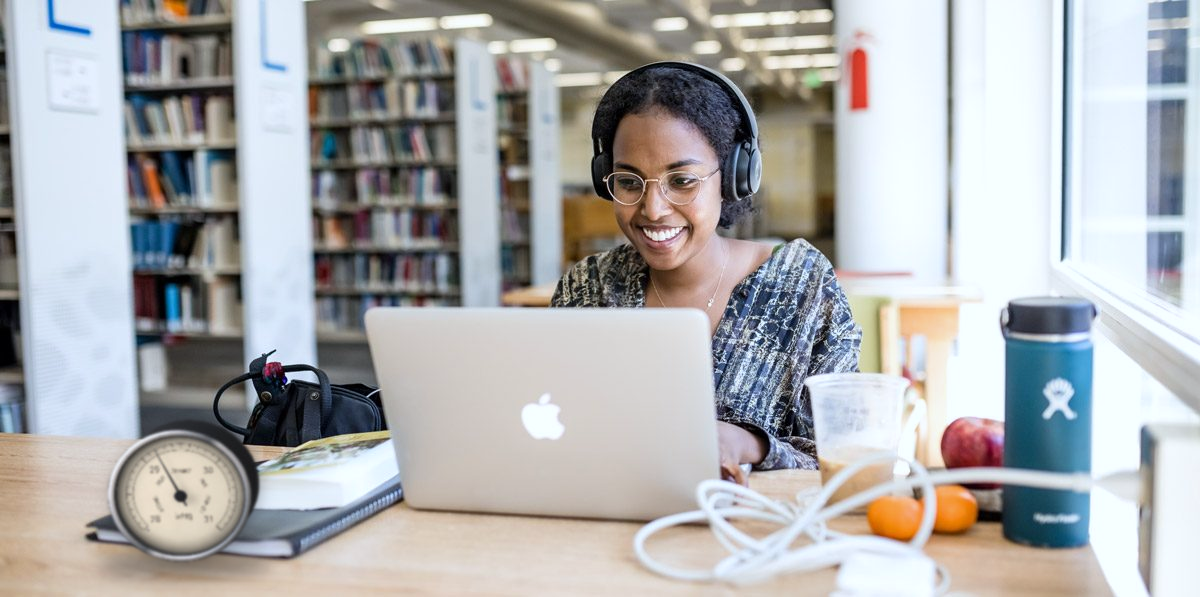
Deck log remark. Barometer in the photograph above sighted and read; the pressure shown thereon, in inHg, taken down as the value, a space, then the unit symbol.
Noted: 29.2 inHg
